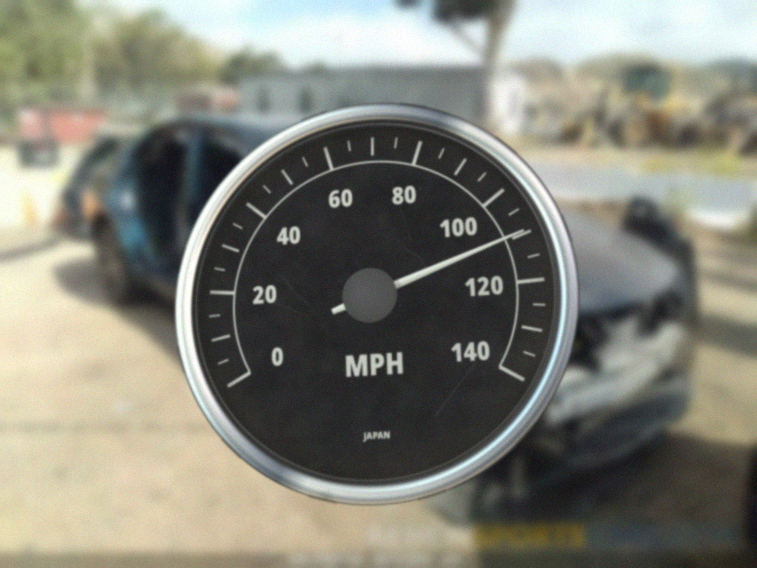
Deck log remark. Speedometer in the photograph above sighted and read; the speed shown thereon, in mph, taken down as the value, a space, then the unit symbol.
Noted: 110 mph
